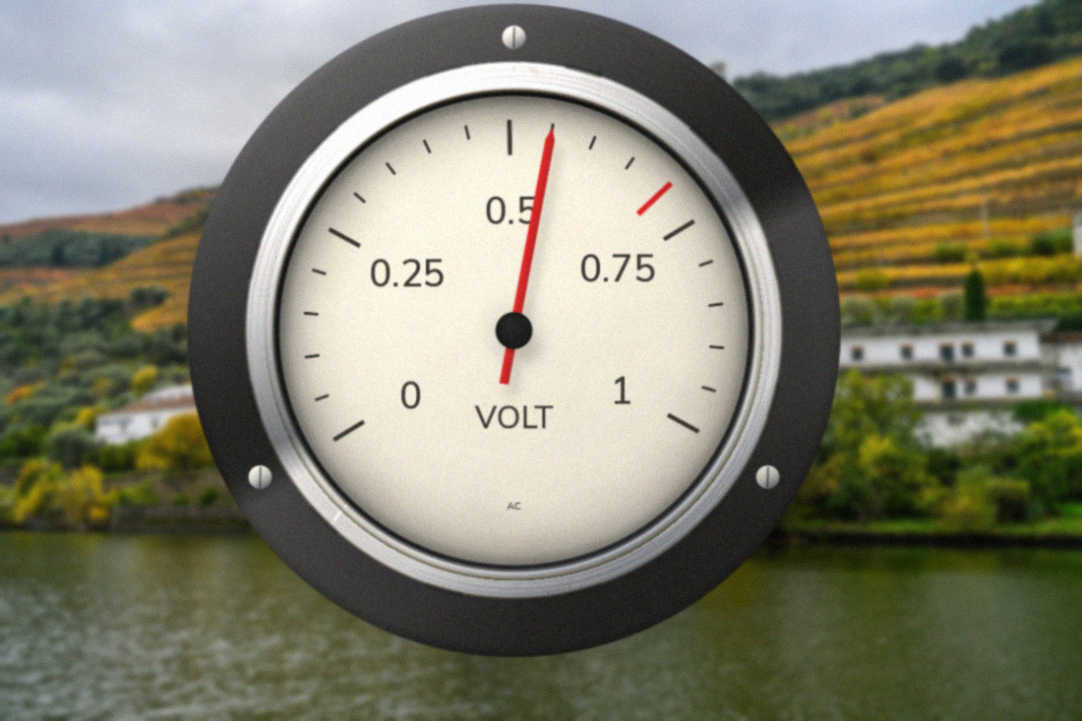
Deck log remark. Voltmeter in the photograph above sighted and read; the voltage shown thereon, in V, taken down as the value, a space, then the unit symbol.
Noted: 0.55 V
